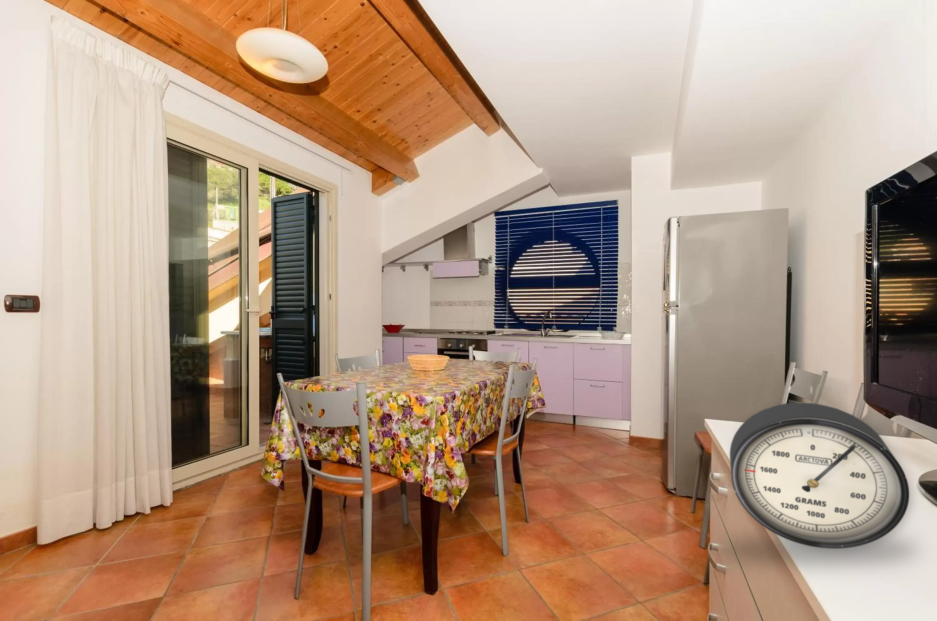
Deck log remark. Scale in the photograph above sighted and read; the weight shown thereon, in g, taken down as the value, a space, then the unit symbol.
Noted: 200 g
